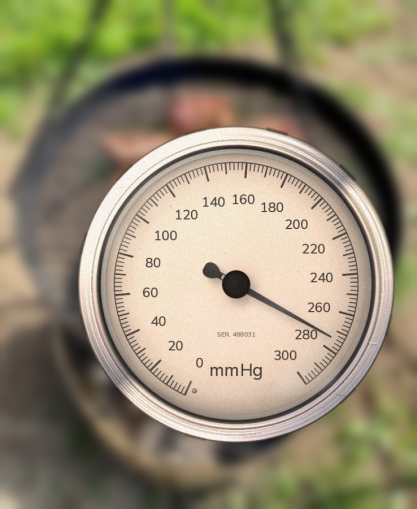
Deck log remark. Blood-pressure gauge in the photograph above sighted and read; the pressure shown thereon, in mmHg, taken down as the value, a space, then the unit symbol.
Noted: 274 mmHg
